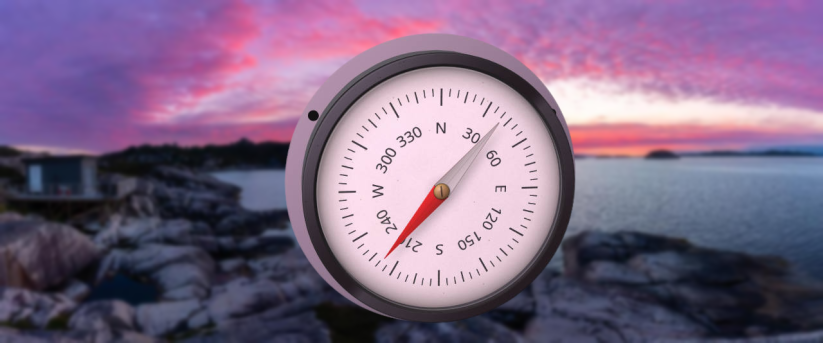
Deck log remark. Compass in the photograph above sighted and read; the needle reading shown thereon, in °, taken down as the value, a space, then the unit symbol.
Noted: 220 °
